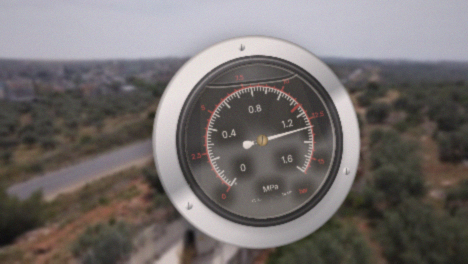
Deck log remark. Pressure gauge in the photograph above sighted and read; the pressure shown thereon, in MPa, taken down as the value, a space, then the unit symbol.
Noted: 1.3 MPa
